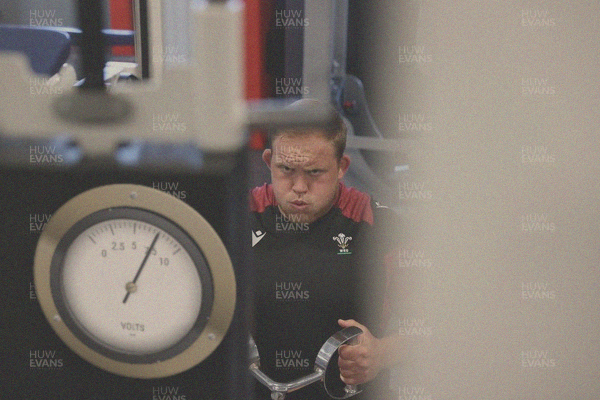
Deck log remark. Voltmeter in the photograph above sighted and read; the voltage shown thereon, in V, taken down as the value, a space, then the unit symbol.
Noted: 7.5 V
